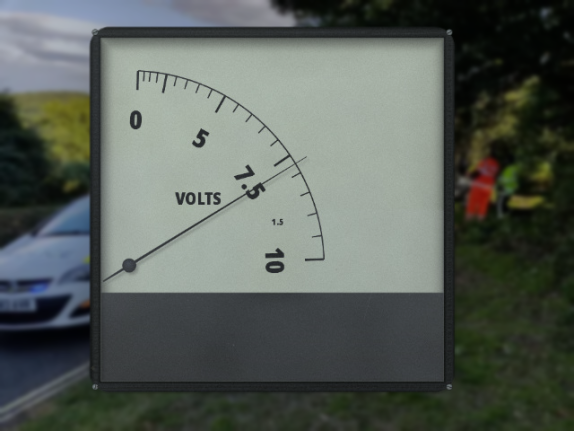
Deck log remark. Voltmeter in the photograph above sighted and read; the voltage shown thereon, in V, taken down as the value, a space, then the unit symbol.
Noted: 7.75 V
